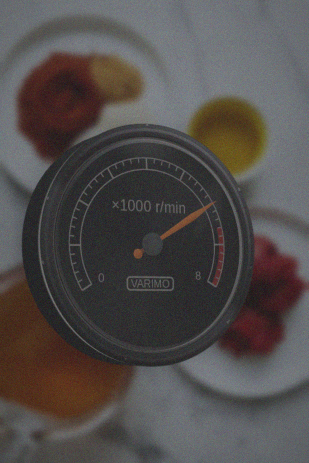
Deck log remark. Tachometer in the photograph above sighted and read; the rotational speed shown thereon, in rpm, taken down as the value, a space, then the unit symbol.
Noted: 6000 rpm
